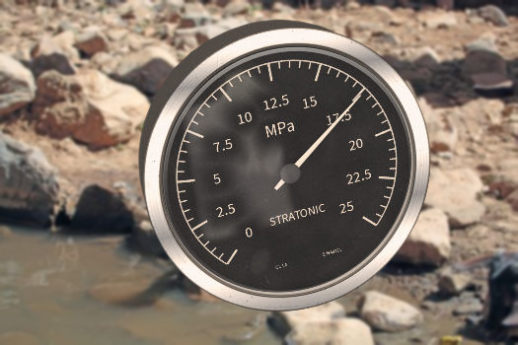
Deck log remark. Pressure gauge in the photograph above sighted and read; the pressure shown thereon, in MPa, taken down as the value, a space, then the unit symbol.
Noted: 17.5 MPa
